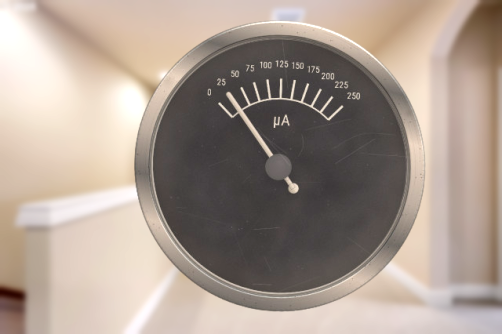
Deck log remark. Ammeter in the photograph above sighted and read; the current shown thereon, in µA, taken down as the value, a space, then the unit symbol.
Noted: 25 µA
